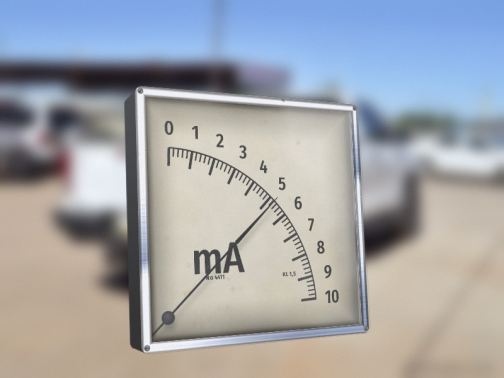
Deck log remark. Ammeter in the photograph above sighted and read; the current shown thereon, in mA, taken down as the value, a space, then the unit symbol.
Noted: 5.2 mA
